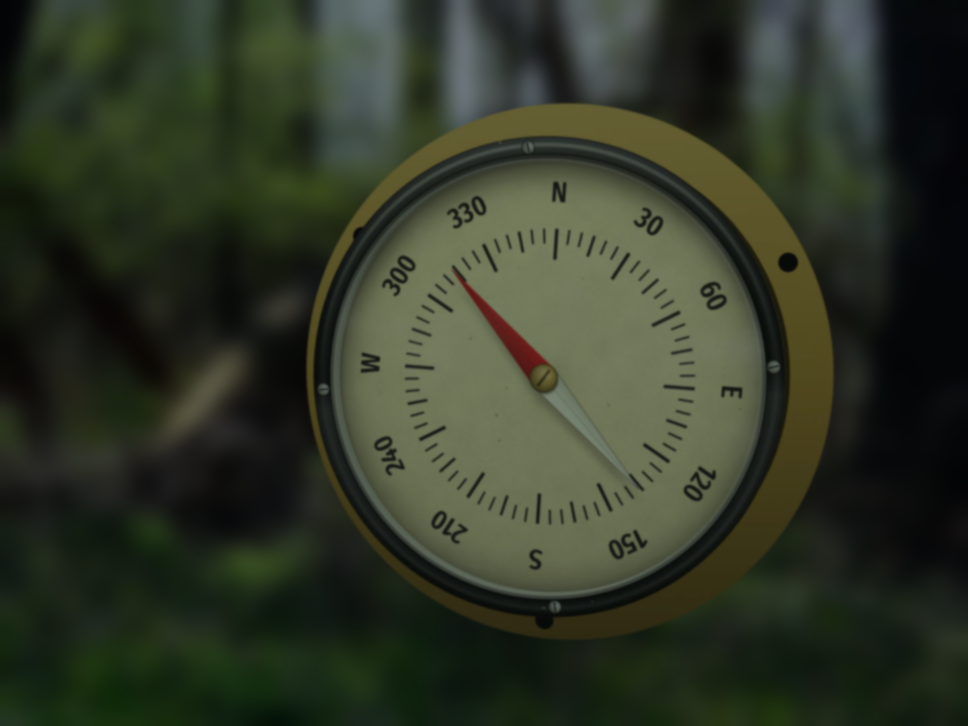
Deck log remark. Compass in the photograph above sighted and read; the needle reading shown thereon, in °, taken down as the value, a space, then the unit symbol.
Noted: 315 °
